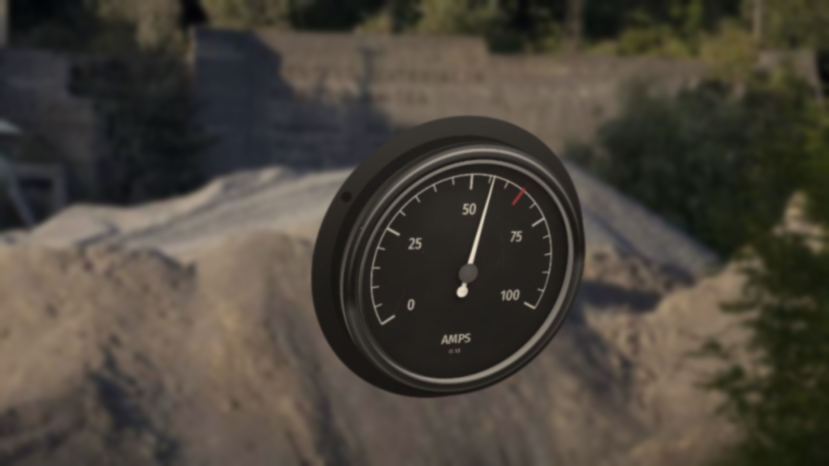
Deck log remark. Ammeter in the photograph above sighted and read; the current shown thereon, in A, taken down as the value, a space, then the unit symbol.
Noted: 55 A
